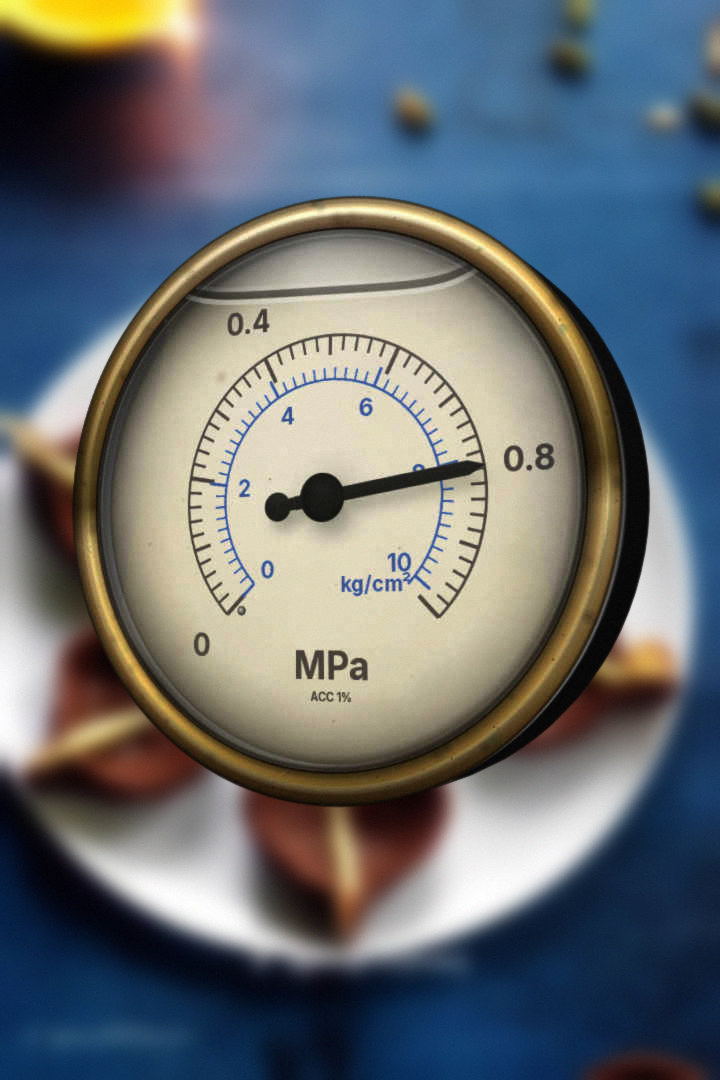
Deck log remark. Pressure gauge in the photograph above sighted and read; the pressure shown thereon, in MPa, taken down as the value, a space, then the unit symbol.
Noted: 0.8 MPa
